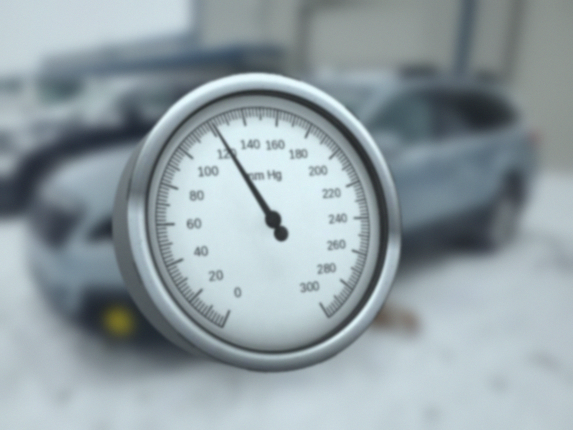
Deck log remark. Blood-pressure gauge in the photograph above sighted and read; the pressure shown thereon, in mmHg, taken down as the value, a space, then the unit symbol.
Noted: 120 mmHg
